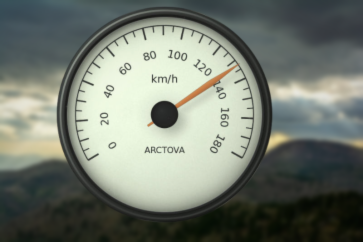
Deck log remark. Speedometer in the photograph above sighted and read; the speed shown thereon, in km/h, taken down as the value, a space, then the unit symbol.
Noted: 132.5 km/h
